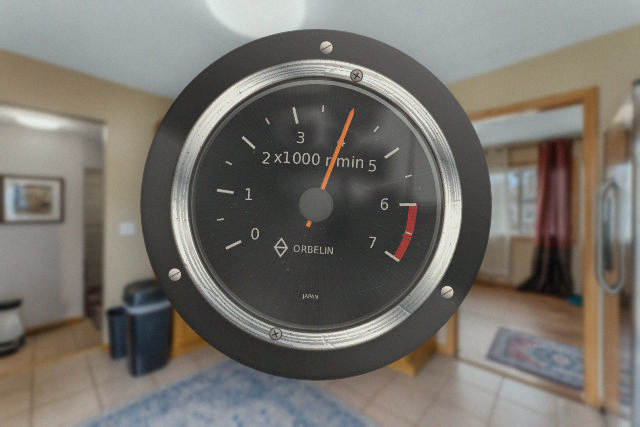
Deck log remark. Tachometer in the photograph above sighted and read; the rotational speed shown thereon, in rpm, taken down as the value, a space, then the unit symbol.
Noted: 4000 rpm
